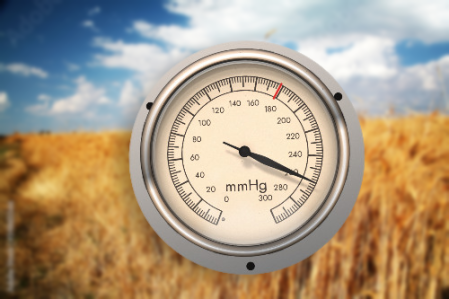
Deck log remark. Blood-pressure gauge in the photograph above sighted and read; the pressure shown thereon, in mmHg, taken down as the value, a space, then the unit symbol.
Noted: 260 mmHg
